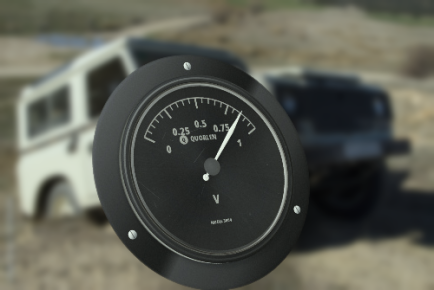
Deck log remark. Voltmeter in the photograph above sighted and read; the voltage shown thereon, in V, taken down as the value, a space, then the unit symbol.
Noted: 0.85 V
